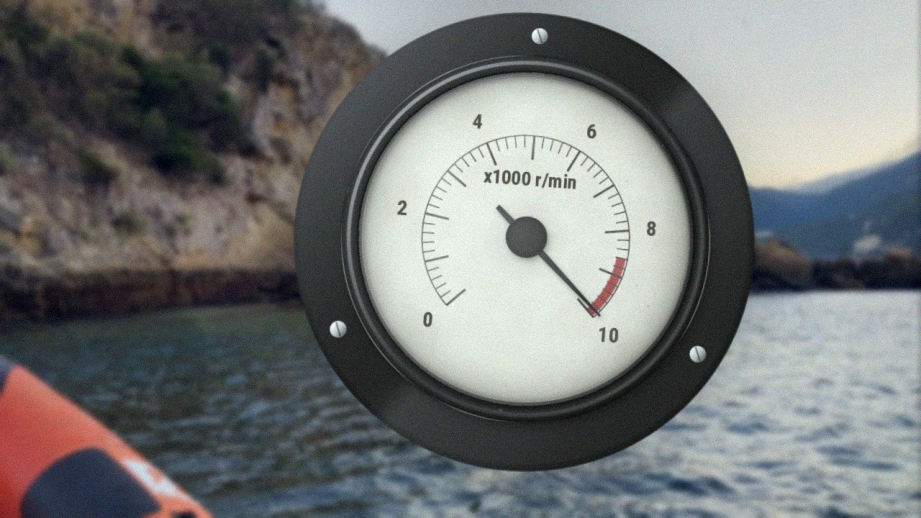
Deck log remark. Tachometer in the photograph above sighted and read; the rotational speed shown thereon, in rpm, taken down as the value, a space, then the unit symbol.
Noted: 9900 rpm
